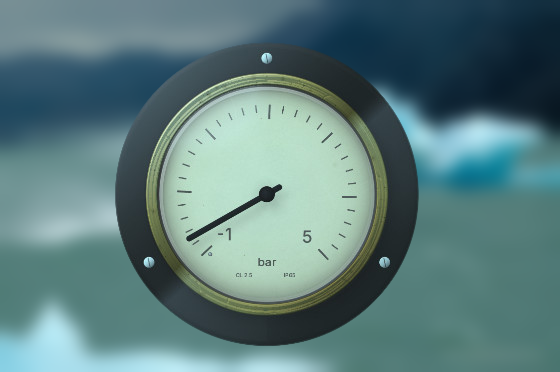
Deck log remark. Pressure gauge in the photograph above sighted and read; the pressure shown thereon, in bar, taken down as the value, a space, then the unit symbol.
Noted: -0.7 bar
